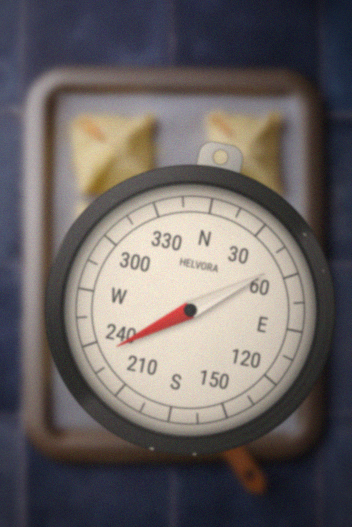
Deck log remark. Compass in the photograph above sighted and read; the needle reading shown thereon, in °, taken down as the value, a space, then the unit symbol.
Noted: 232.5 °
